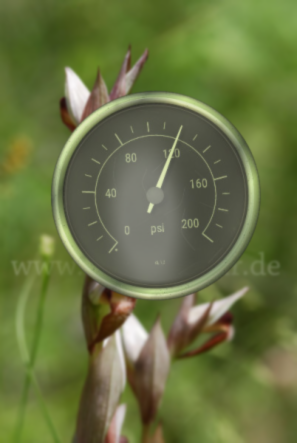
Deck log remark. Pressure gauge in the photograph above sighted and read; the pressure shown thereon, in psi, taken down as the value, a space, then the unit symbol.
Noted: 120 psi
